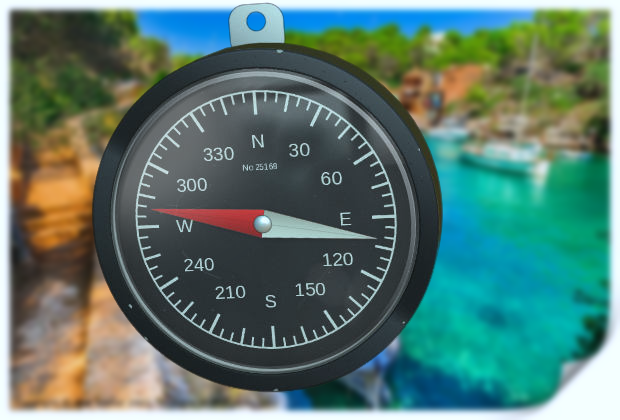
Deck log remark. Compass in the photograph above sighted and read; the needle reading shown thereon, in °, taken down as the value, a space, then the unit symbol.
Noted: 280 °
